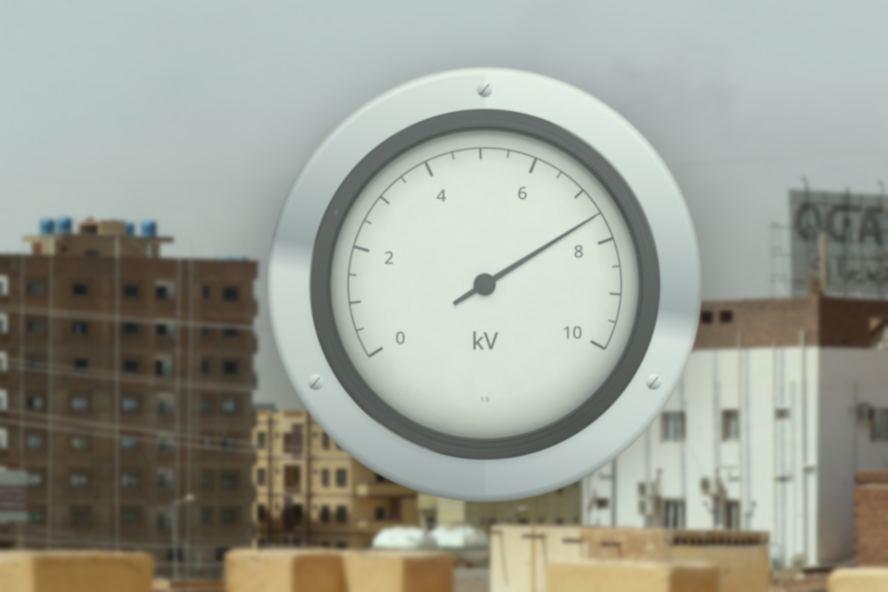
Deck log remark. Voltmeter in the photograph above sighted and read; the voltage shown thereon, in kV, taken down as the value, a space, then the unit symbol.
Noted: 7.5 kV
